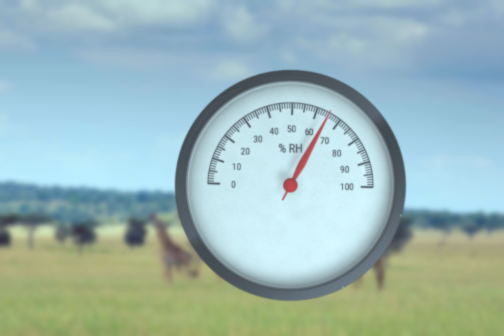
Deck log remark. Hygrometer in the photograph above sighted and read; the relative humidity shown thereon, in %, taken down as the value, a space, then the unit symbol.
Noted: 65 %
